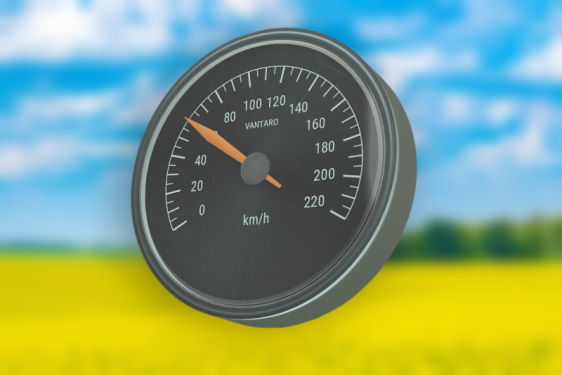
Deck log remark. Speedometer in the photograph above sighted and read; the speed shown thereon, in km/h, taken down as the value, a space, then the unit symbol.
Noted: 60 km/h
